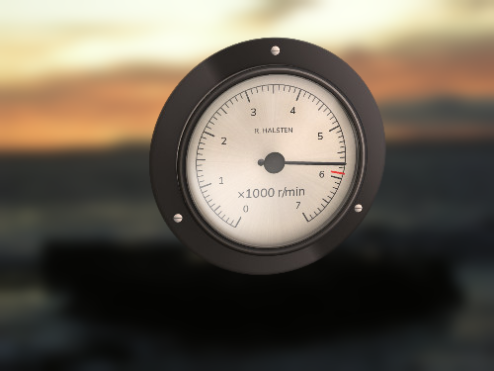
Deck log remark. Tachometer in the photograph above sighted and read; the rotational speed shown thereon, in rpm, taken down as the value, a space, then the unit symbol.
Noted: 5700 rpm
